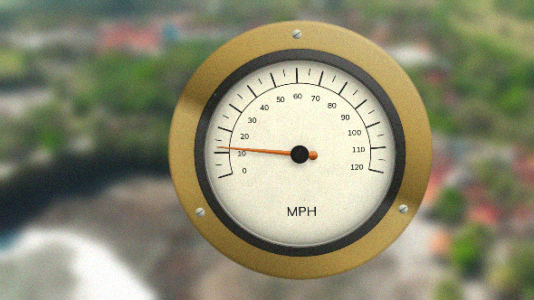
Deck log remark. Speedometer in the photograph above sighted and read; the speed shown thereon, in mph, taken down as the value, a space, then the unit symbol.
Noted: 12.5 mph
